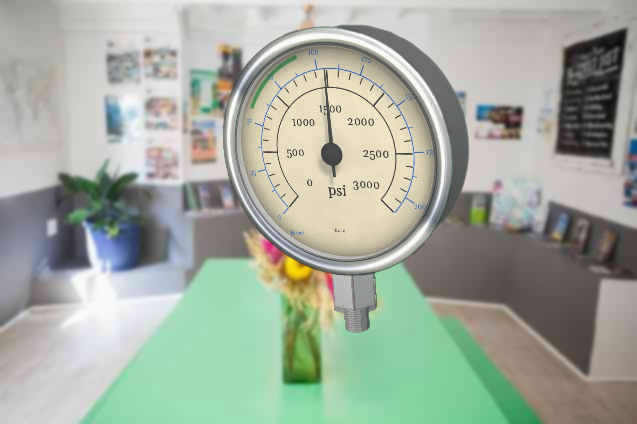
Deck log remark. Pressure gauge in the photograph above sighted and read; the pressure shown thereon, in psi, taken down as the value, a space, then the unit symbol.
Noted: 1500 psi
